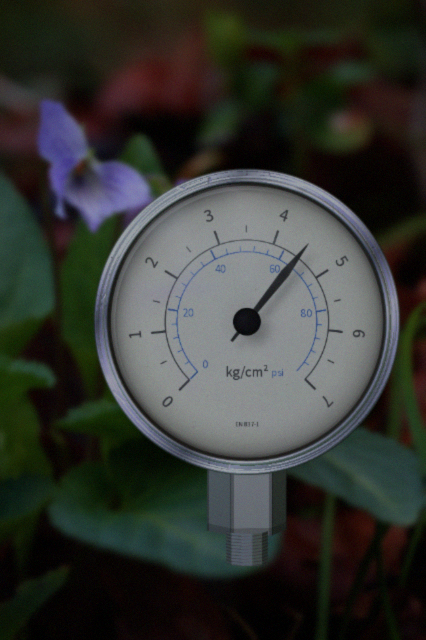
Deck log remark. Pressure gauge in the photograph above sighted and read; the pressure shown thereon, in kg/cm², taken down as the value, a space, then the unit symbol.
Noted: 4.5 kg/cm²
